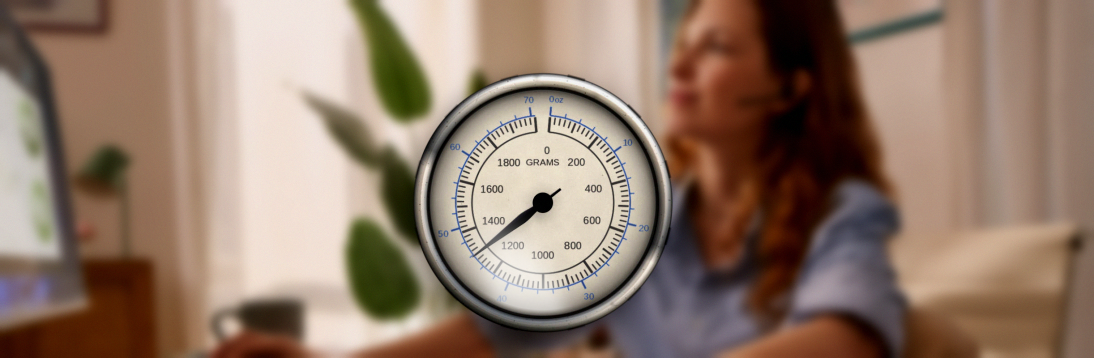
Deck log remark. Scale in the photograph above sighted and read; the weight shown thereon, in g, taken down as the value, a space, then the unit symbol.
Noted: 1300 g
